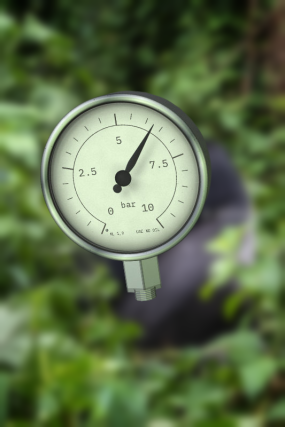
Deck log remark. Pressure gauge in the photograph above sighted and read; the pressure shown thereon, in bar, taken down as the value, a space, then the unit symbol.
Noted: 6.25 bar
